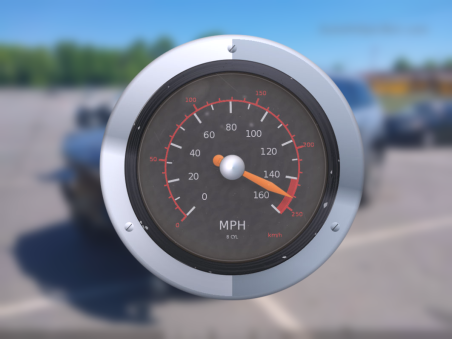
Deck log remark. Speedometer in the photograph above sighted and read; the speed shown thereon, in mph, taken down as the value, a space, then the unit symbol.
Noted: 150 mph
